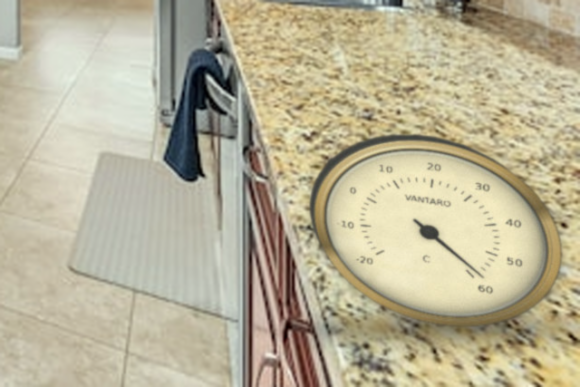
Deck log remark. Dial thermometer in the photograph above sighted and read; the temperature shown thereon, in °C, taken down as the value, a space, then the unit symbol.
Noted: 58 °C
